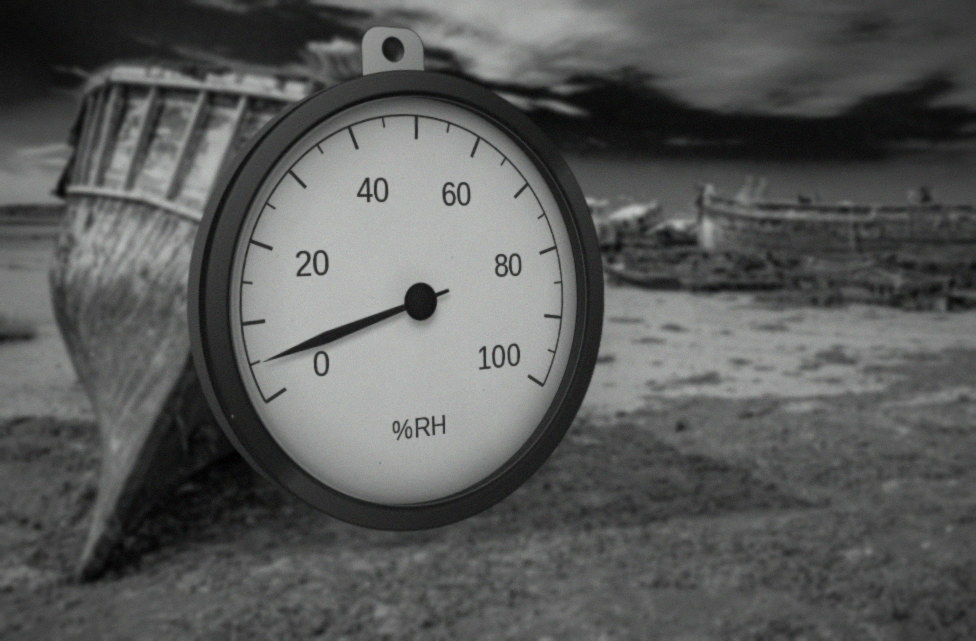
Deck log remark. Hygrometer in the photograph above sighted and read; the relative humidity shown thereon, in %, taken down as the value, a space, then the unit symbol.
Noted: 5 %
